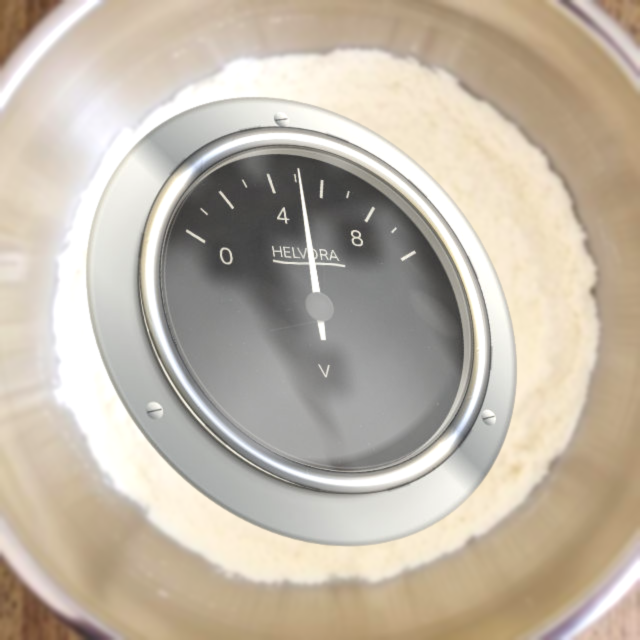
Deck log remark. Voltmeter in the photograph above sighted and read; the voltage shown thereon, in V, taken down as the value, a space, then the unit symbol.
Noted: 5 V
